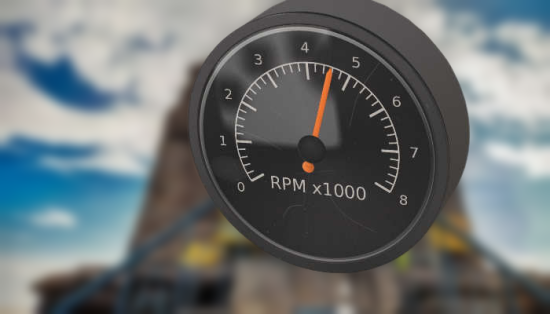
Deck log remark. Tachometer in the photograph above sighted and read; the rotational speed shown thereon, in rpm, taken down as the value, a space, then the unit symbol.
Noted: 4600 rpm
